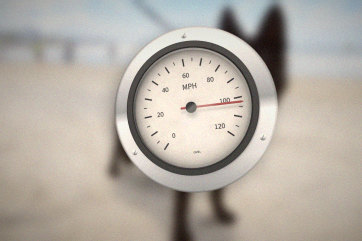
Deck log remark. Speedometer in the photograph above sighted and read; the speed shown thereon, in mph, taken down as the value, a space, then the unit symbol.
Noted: 102.5 mph
